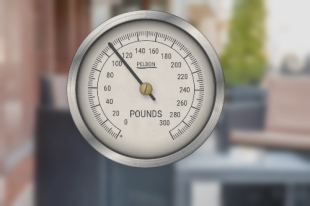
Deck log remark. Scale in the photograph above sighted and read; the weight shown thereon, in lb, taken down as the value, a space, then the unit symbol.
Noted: 110 lb
